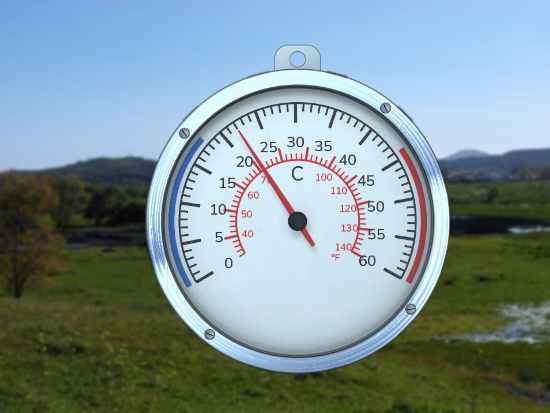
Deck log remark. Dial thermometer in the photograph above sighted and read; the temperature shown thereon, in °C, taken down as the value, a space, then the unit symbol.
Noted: 22 °C
